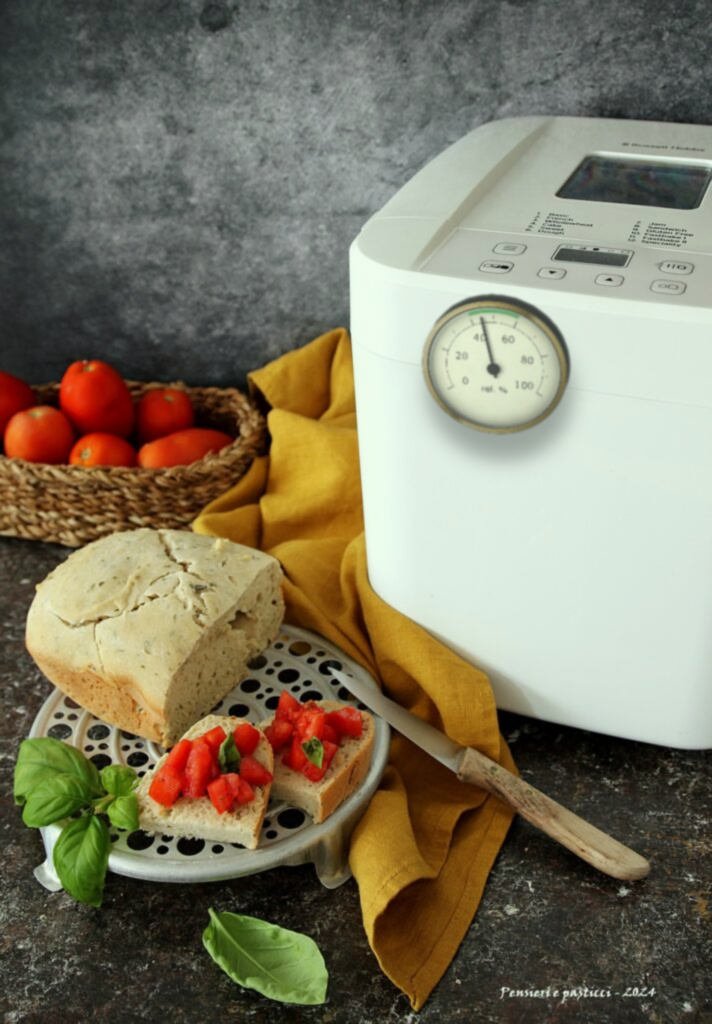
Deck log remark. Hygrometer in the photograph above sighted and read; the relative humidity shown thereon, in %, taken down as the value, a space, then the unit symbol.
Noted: 45 %
